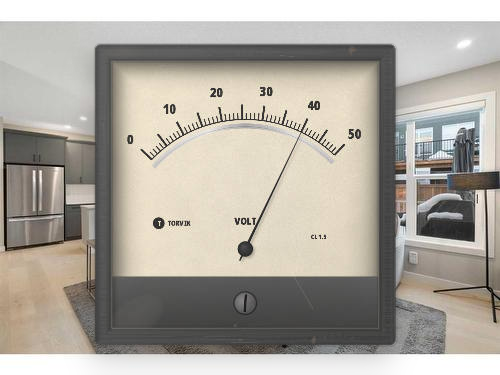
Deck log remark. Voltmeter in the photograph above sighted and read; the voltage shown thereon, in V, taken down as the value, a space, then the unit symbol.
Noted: 40 V
